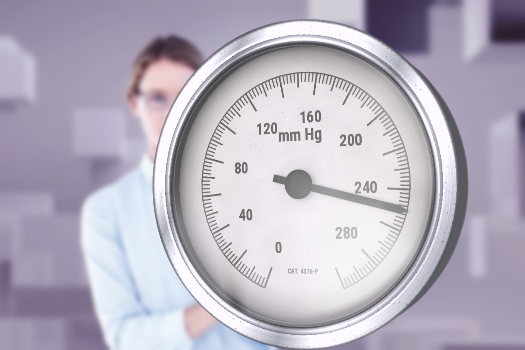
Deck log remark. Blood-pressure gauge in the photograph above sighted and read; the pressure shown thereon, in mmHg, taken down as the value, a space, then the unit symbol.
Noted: 250 mmHg
